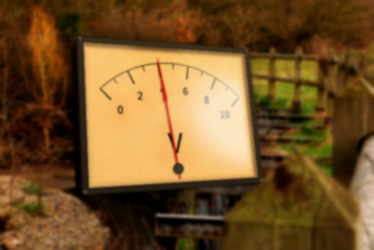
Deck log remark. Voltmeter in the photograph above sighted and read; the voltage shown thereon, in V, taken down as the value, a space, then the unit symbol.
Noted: 4 V
